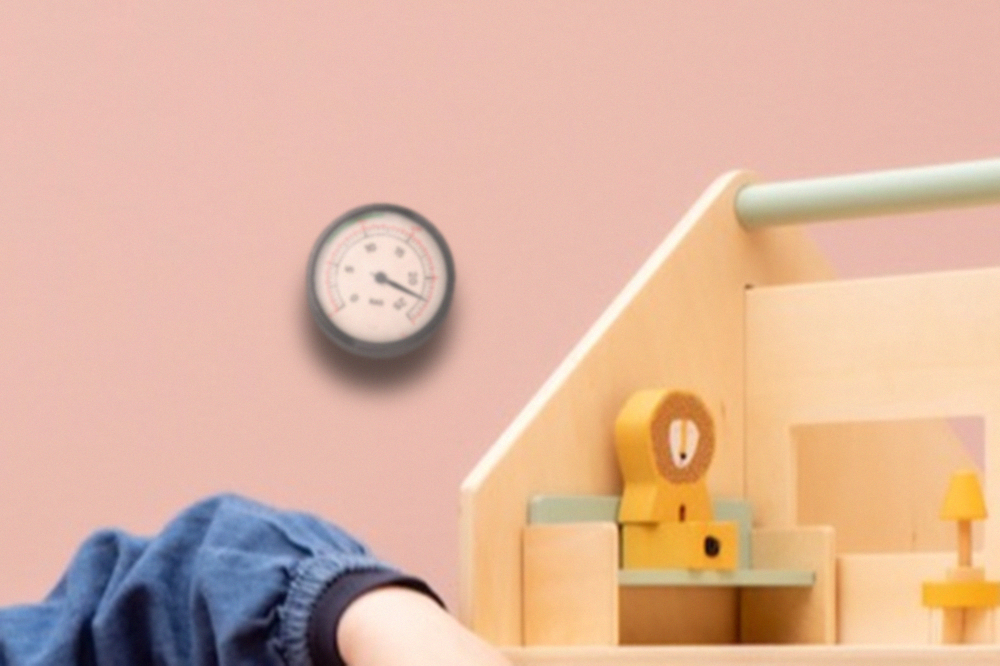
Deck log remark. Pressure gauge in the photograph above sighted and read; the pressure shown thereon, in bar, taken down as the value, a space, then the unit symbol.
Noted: 22.5 bar
